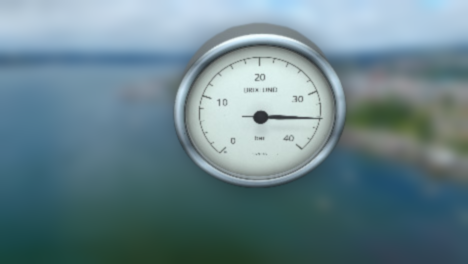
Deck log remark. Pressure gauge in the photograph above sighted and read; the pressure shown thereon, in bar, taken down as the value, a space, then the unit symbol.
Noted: 34 bar
